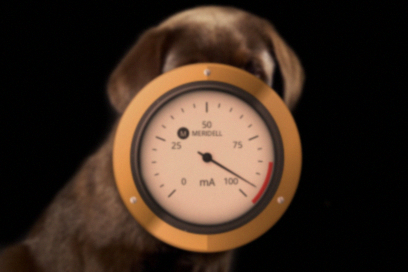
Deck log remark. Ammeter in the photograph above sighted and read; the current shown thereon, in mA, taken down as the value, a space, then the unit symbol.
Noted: 95 mA
